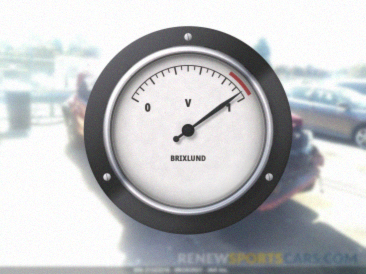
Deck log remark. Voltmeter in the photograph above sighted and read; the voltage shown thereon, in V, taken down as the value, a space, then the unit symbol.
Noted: 0.95 V
